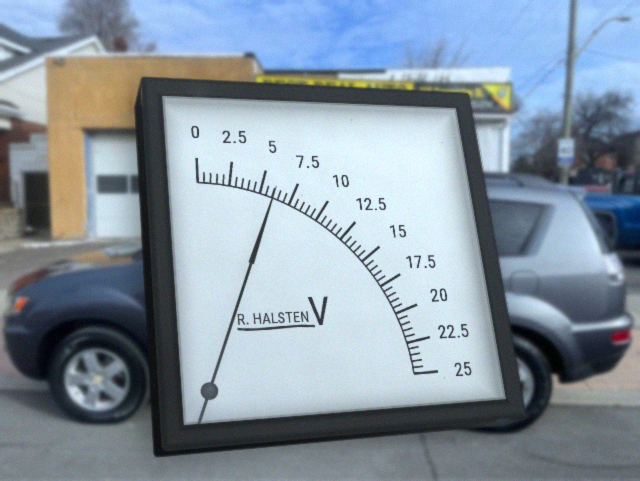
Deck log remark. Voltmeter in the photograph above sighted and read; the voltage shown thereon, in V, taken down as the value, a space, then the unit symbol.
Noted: 6 V
